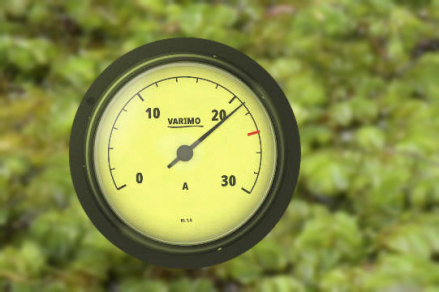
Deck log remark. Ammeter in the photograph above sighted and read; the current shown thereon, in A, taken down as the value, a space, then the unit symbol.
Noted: 21 A
